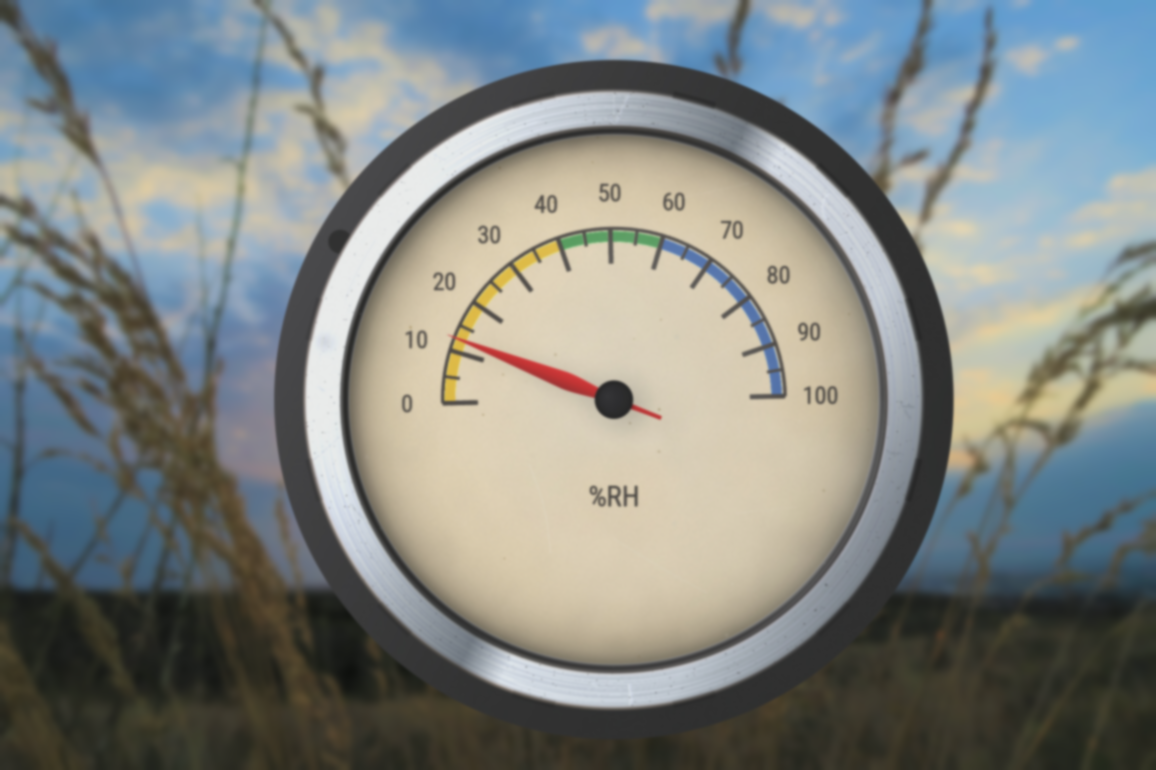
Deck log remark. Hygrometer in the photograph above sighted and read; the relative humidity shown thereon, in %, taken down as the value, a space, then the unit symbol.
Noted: 12.5 %
